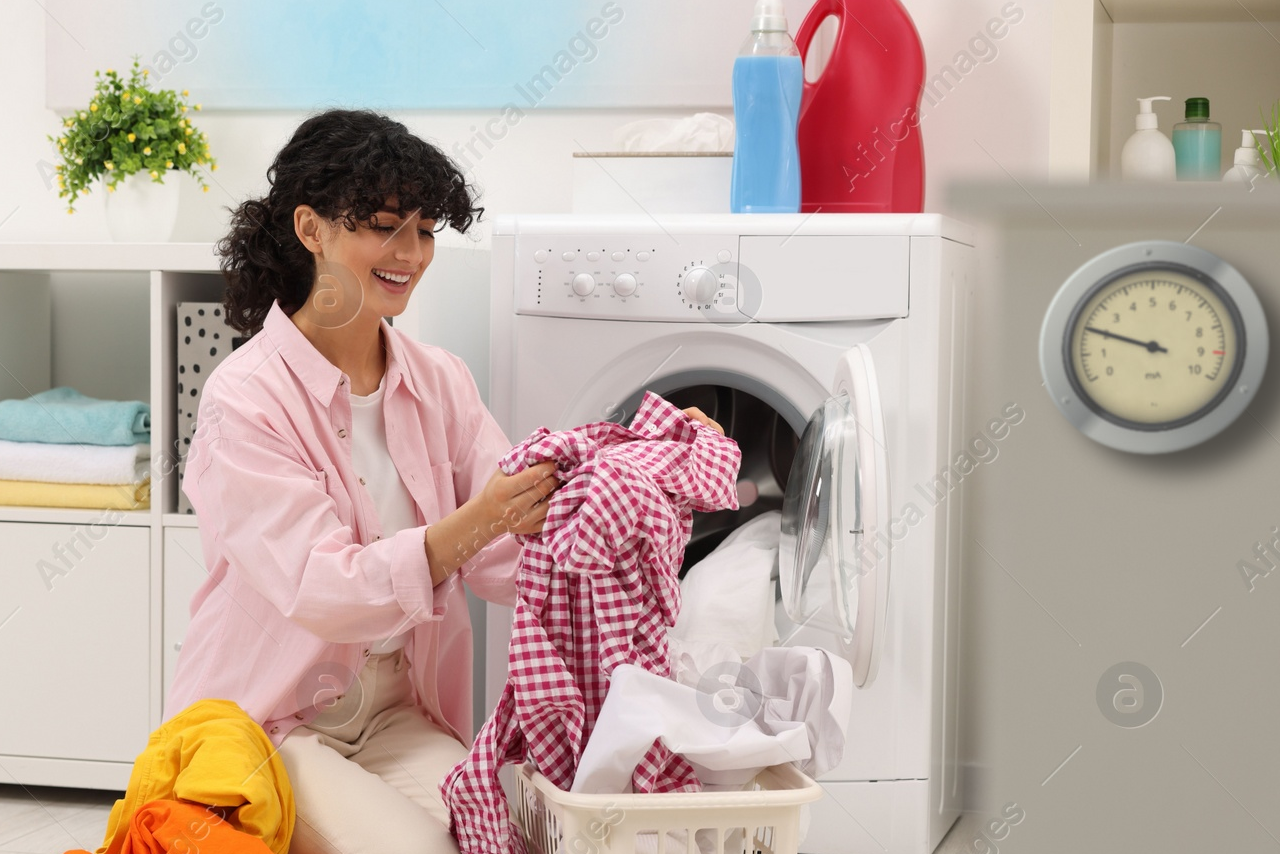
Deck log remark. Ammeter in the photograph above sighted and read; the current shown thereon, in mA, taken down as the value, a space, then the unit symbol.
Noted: 2 mA
